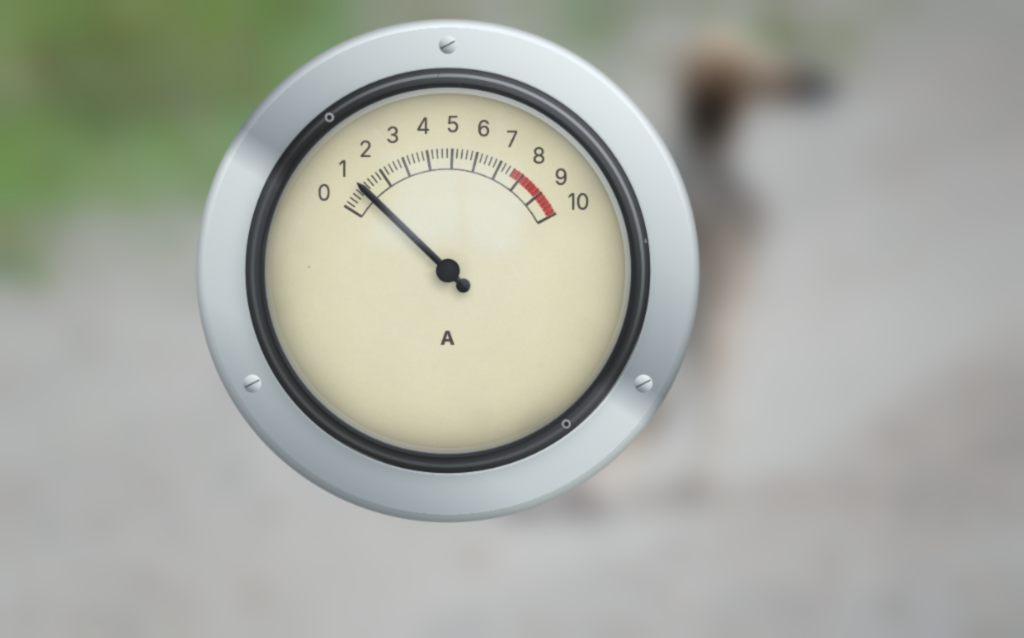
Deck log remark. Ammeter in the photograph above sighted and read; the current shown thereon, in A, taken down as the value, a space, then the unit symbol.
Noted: 1 A
